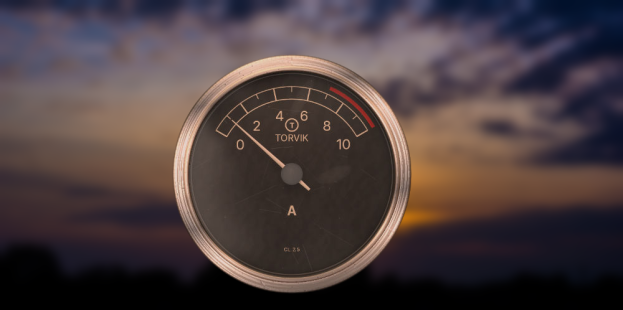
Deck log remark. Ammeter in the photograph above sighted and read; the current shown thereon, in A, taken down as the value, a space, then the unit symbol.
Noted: 1 A
